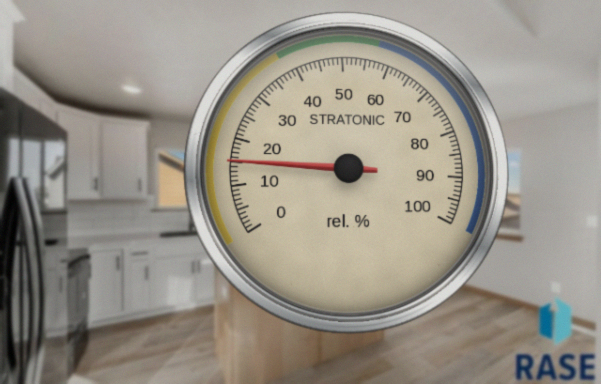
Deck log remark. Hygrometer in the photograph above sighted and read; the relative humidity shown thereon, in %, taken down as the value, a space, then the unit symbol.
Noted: 15 %
